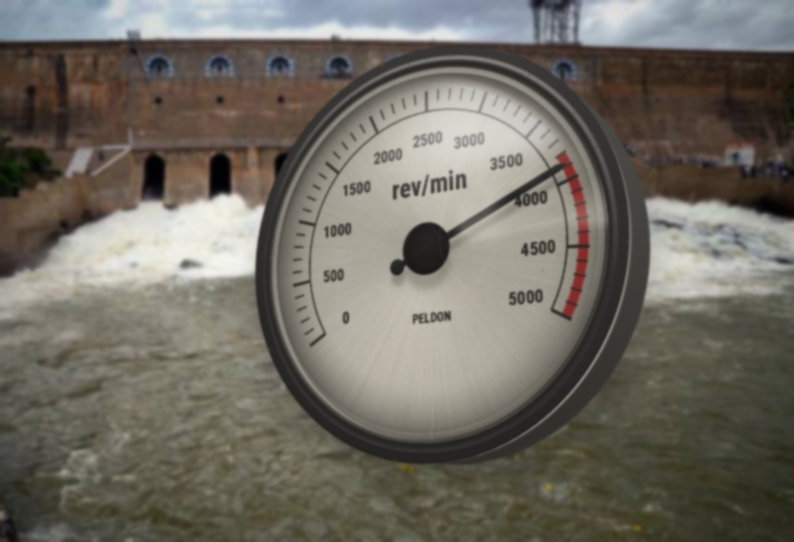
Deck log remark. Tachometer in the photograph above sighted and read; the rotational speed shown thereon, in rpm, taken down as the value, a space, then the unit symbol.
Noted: 3900 rpm
